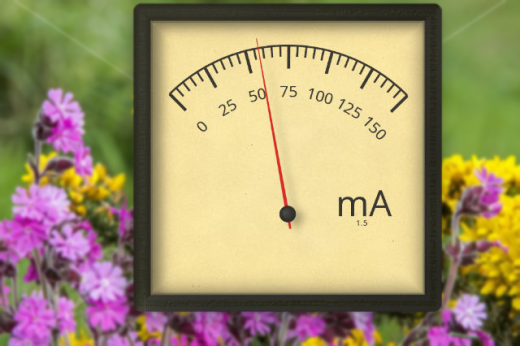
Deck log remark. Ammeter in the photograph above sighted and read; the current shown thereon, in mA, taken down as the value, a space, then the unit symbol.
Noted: 57.5 mA
